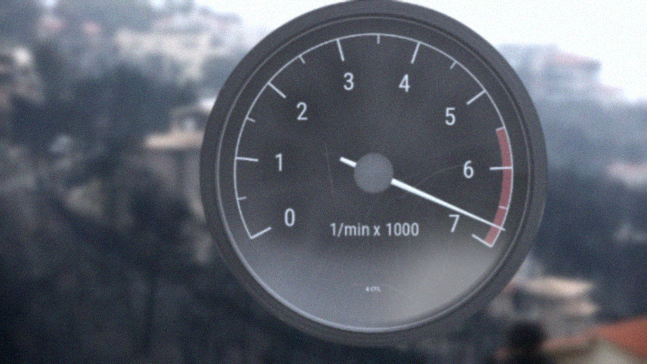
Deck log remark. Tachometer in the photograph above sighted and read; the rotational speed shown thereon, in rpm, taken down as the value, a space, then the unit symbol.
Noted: 6750 rpm
